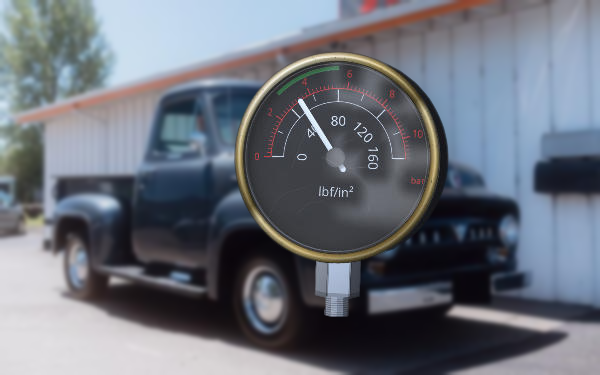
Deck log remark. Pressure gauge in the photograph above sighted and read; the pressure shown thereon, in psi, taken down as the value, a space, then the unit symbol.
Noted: 50 psi
